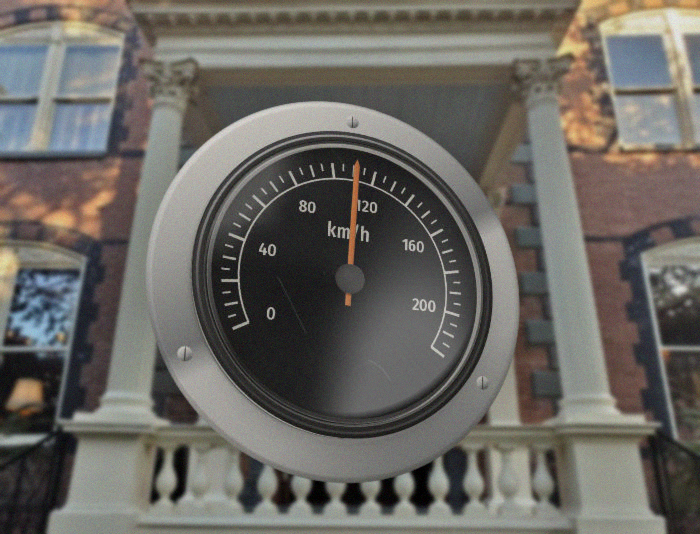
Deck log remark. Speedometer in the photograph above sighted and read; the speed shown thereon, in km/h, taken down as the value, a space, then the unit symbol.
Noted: 110 km/h
